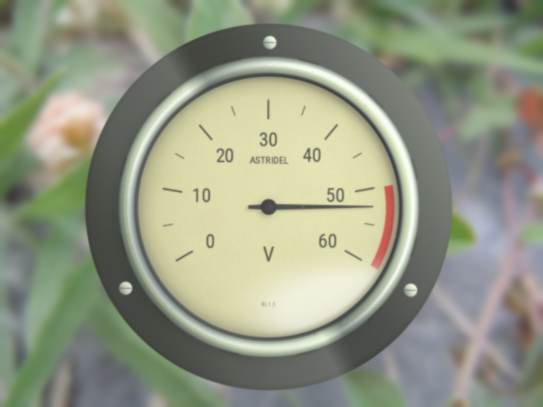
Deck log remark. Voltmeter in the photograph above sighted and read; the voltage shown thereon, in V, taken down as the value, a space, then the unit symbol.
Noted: 52.5 V
